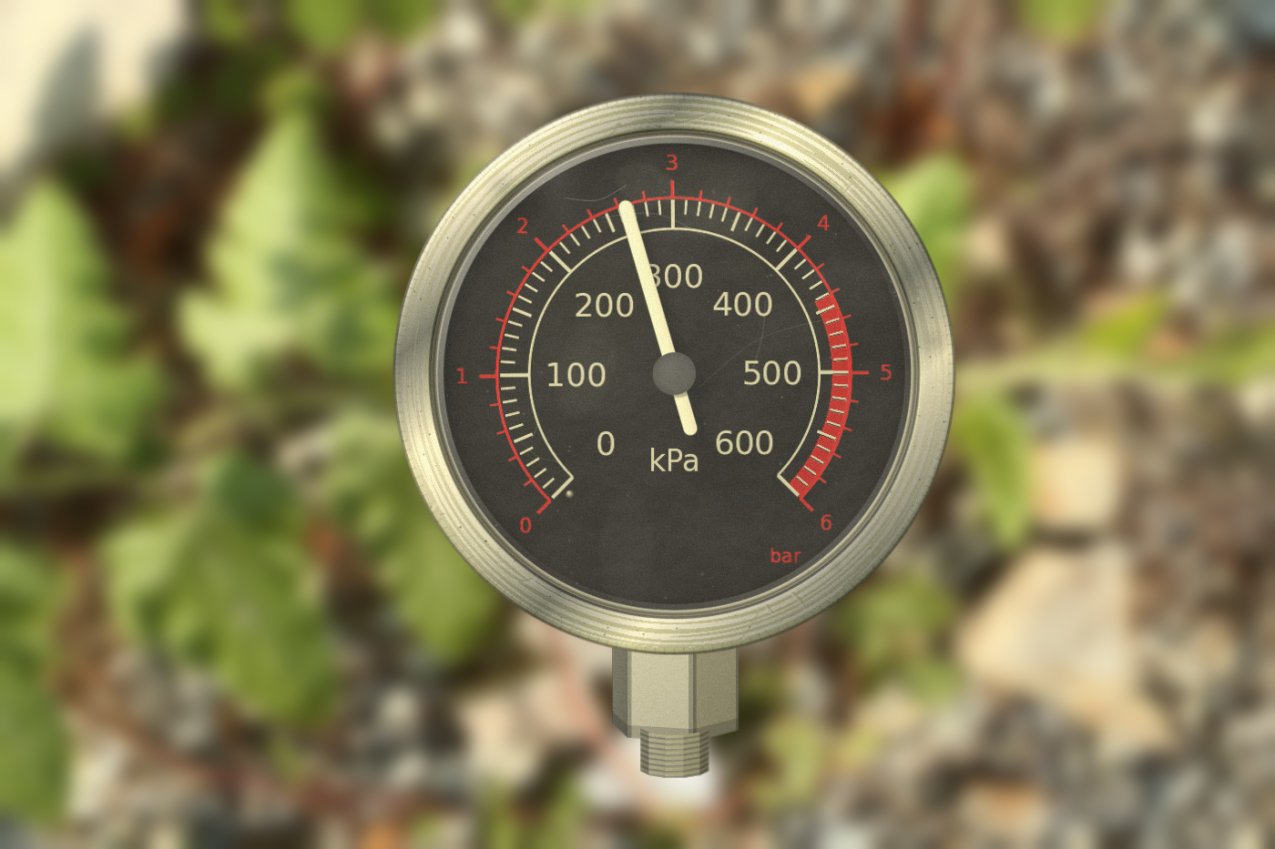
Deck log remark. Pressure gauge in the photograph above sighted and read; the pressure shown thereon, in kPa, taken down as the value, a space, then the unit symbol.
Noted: 265 kPa
